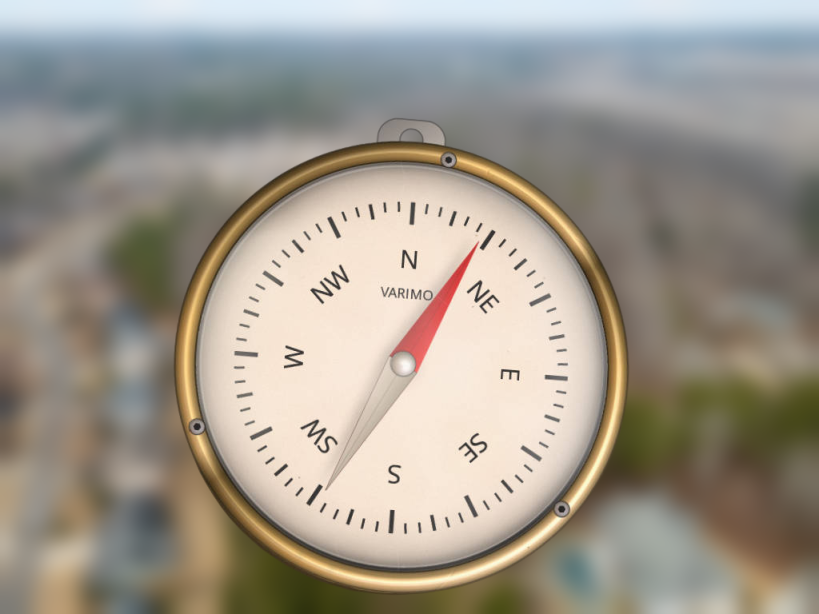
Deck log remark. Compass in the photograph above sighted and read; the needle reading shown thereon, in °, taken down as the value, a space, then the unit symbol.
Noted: 27.5 °
